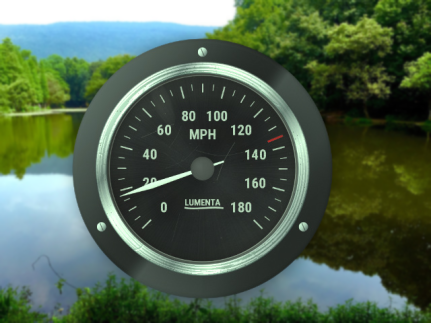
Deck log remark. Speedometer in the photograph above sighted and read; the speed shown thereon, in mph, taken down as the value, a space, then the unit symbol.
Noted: 17.5 mph
